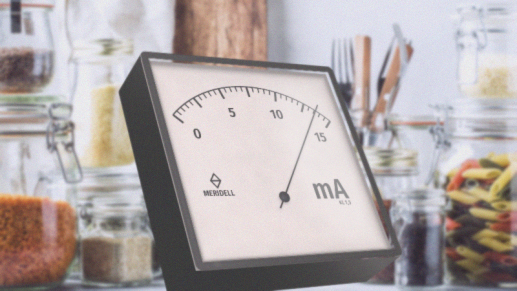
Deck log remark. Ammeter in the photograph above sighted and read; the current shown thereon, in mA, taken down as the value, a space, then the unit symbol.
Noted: 13.5 mA
